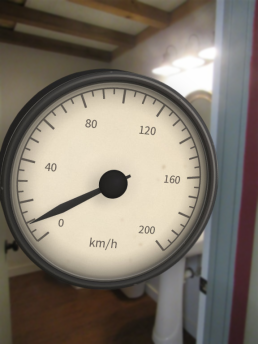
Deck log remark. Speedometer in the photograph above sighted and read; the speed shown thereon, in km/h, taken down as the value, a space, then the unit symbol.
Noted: 10 km/h
